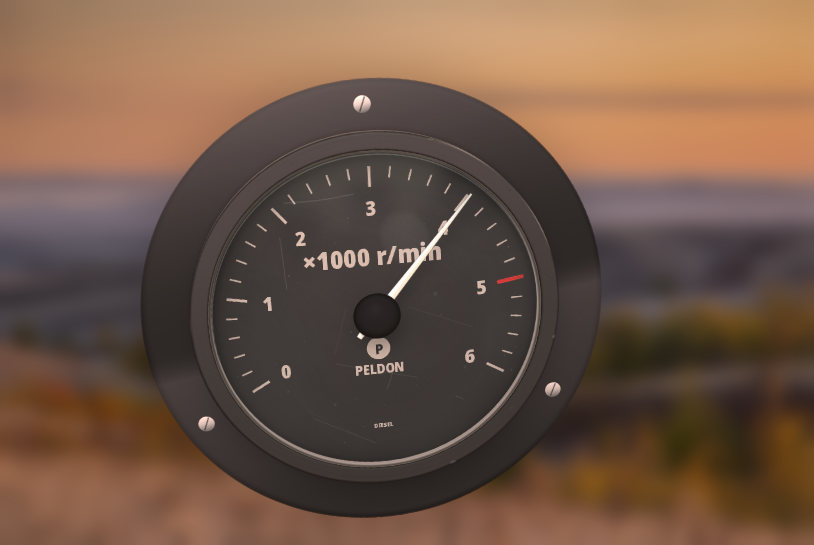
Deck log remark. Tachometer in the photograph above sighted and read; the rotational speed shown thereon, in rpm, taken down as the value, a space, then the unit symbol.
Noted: 4000 rpm
